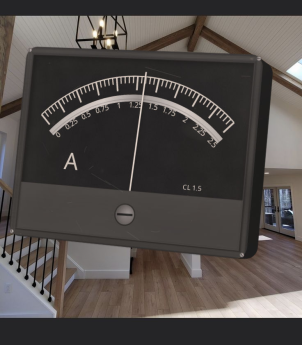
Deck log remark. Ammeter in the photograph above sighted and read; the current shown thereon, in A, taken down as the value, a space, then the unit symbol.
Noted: 1.35 A
